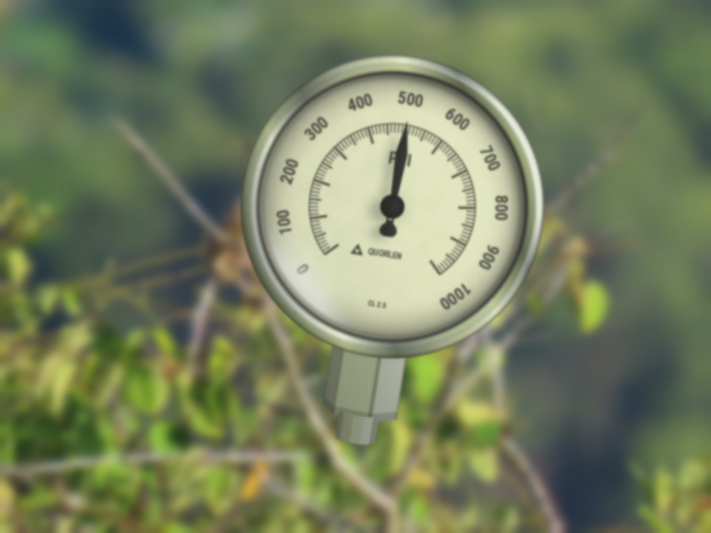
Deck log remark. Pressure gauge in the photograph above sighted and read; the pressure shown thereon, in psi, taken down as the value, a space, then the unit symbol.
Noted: 500 psi
